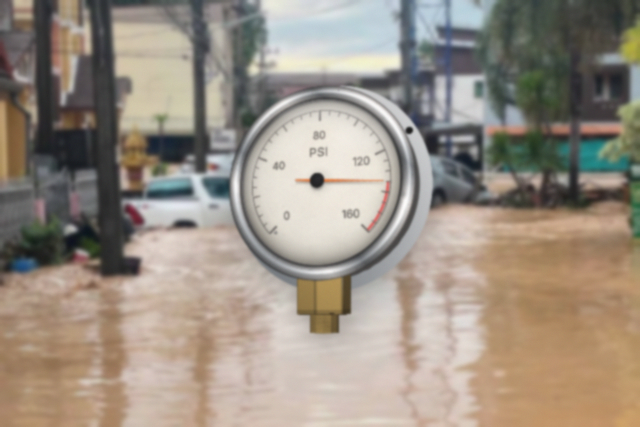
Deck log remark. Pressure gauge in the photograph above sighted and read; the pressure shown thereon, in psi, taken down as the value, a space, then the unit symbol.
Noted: 135 psi
